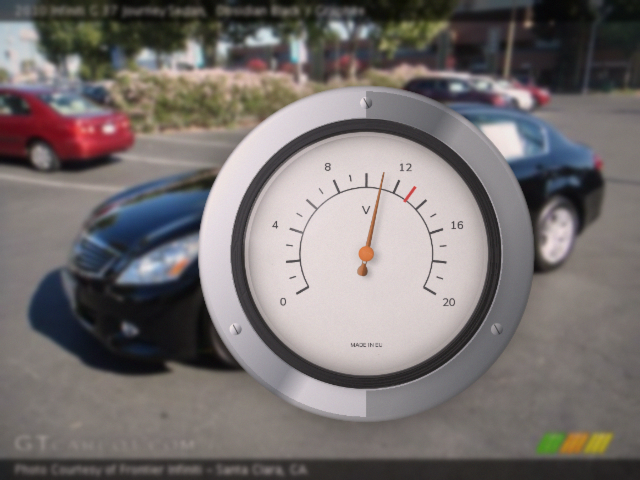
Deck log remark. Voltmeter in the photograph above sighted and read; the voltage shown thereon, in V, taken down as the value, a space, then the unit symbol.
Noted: 11 V
